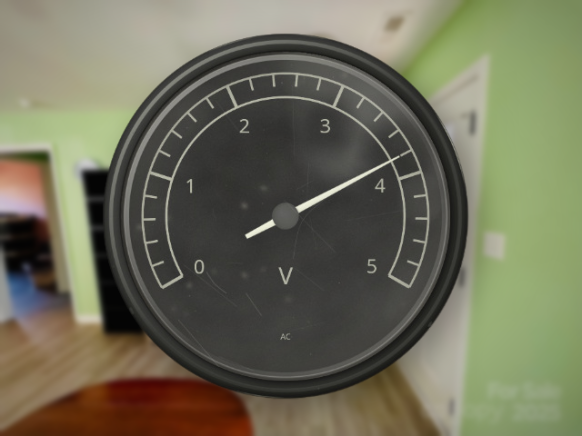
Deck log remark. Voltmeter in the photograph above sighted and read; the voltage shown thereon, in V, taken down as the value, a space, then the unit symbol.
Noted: 3.8 V
